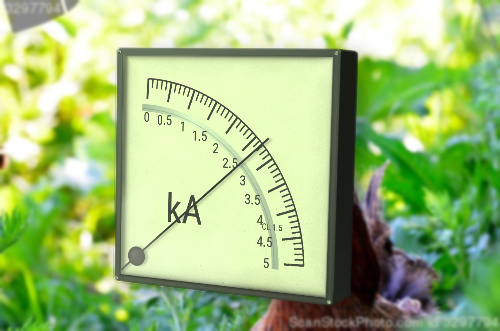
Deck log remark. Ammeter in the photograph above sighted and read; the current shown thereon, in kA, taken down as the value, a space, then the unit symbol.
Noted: 2.7 kA
